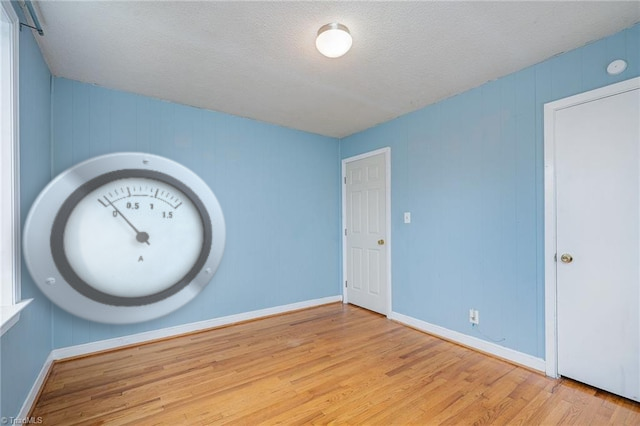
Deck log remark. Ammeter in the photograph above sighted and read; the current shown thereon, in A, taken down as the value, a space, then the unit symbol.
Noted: 0.1 A
